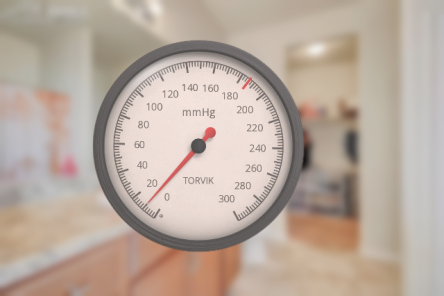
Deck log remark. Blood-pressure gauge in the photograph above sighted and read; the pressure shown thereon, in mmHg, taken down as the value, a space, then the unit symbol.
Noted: 10 mmHg
